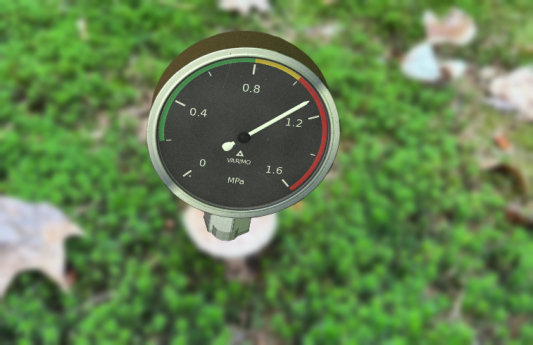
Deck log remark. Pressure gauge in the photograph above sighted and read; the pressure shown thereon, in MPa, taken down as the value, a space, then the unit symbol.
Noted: 1.1 MPa
